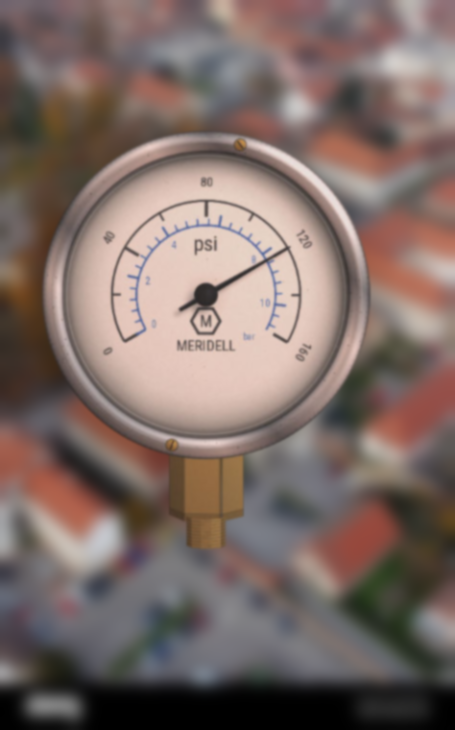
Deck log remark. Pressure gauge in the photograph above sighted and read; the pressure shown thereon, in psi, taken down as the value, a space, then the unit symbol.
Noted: 120 psi
